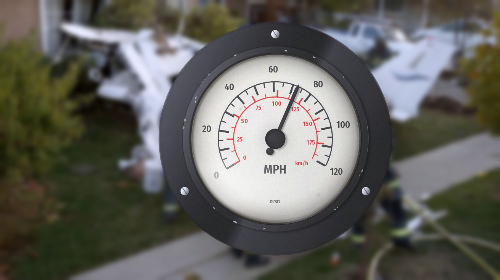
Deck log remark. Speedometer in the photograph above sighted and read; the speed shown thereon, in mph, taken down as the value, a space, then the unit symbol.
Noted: 72.5 mph
